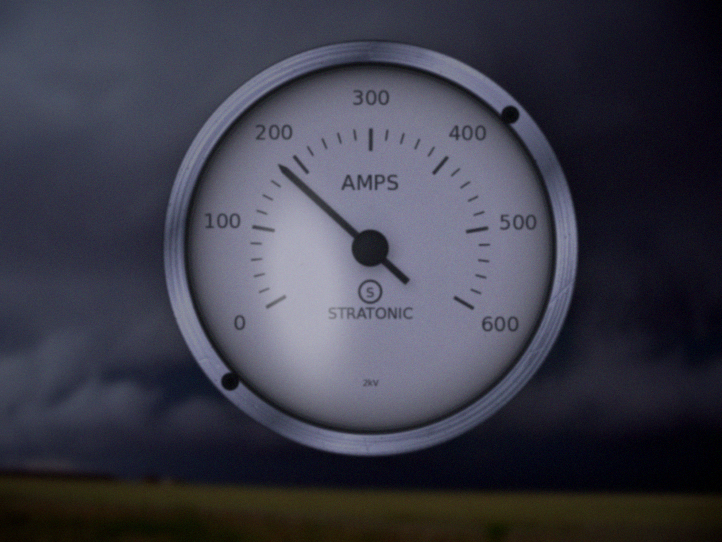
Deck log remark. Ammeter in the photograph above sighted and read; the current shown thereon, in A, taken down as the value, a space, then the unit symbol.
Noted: 180 A
